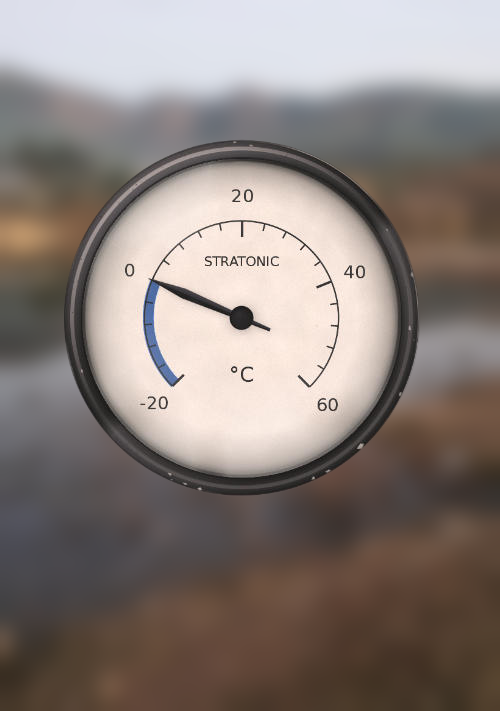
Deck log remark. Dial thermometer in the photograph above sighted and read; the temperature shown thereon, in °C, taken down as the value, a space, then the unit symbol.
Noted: 0 °C
